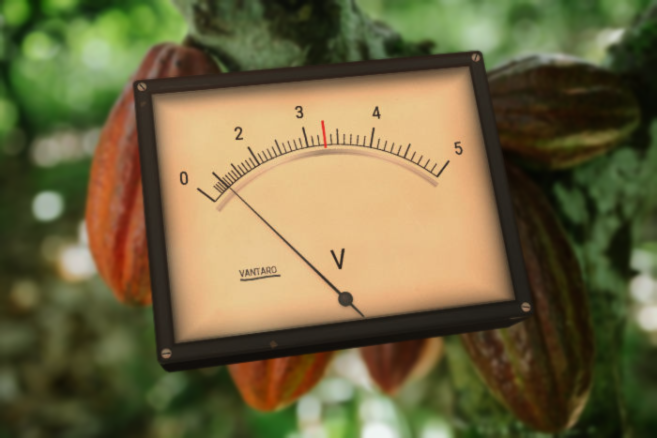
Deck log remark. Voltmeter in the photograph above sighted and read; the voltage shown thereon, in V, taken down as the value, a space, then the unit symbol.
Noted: 1 V
